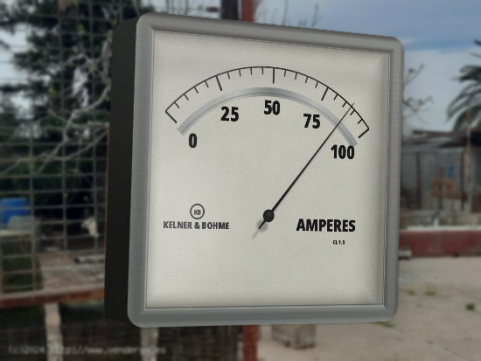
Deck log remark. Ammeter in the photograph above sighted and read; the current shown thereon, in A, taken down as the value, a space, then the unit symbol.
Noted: 87.5 A
